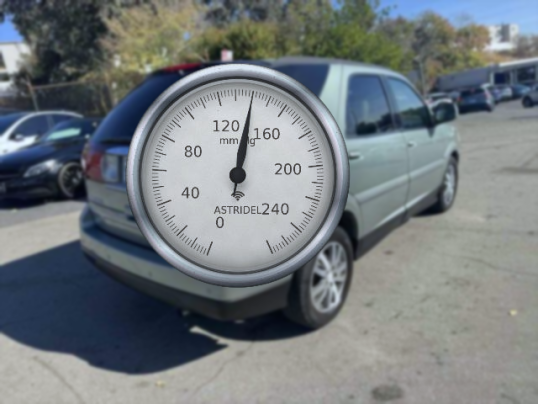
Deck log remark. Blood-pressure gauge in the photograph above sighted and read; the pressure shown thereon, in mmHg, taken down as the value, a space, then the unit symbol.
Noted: 140 mmHg
